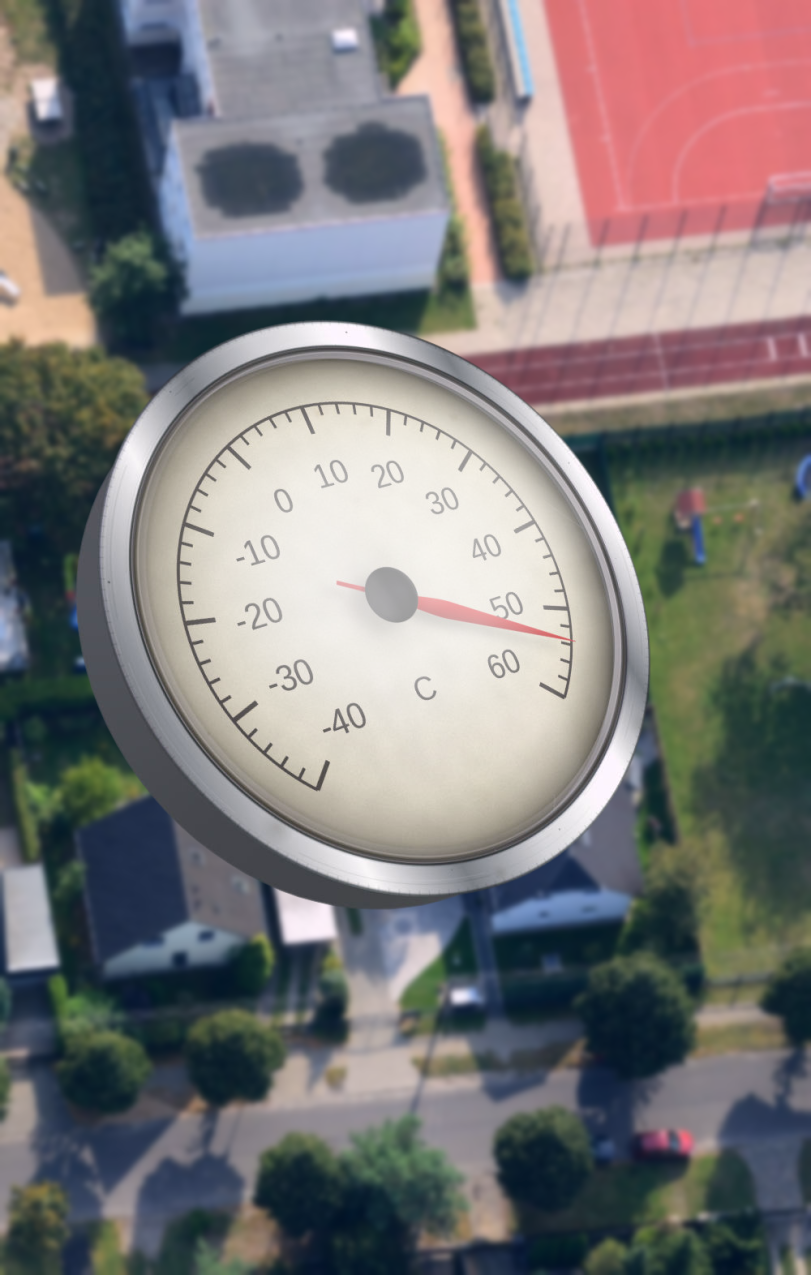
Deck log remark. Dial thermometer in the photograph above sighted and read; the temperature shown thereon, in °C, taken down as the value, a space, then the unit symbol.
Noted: 54 °C
